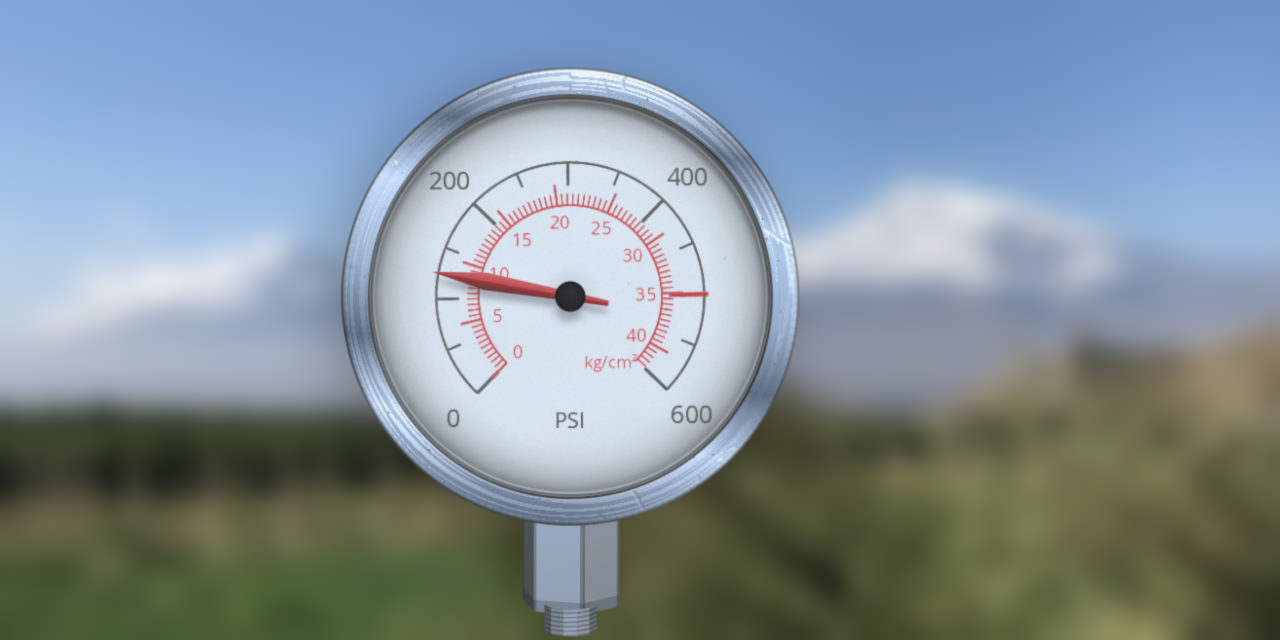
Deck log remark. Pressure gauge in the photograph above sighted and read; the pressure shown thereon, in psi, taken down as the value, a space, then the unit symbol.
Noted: 125 psi
